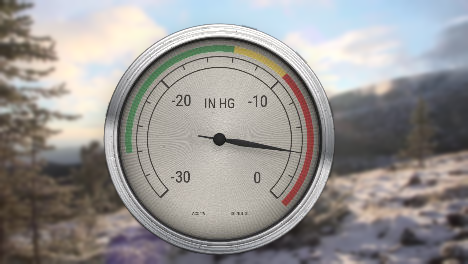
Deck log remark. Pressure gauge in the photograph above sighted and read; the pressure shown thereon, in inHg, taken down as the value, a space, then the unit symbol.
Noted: -4 inHg
